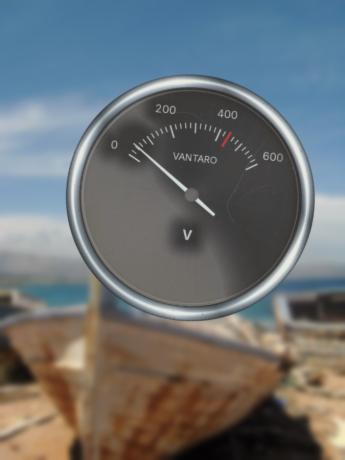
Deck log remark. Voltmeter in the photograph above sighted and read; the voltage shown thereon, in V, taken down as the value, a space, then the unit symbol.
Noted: 40 V
